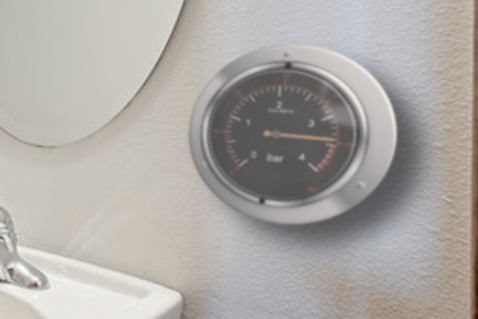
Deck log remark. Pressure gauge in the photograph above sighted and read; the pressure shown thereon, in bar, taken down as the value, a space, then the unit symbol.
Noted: 3.4 bar
